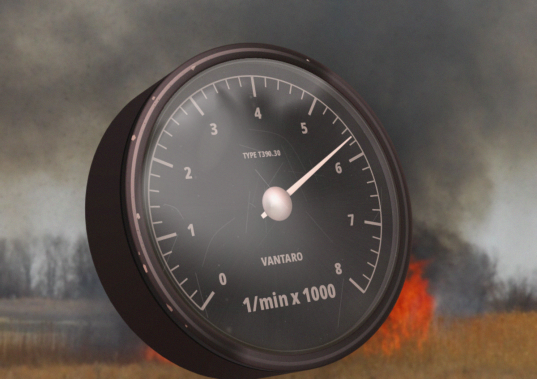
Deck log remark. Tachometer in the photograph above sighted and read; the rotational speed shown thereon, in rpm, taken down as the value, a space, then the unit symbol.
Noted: 5700 rpm
